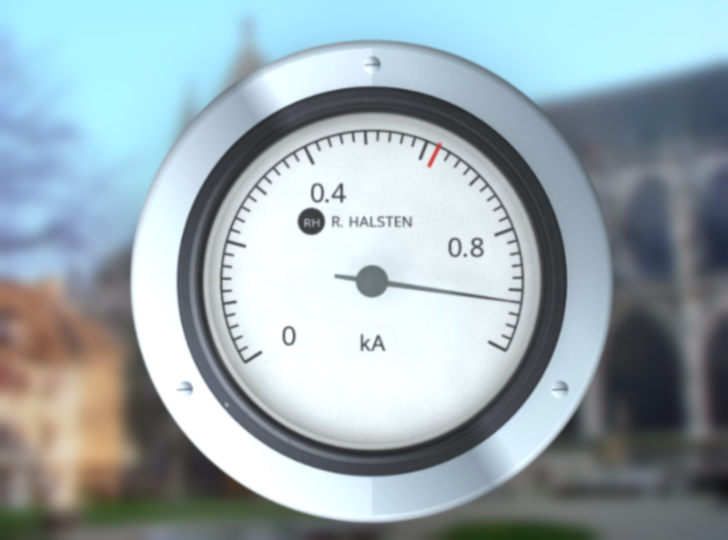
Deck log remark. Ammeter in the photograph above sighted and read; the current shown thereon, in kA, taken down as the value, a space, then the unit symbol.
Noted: 0.92 kA
